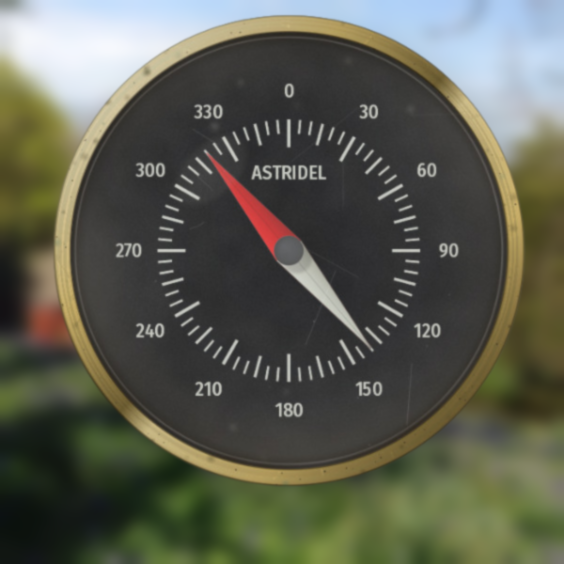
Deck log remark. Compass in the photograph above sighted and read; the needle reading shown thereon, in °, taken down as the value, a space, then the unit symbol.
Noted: 320 °
